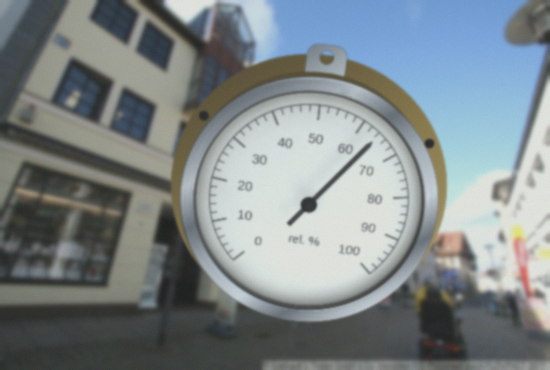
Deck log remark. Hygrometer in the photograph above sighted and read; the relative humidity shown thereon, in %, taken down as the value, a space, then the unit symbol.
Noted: 64 %
